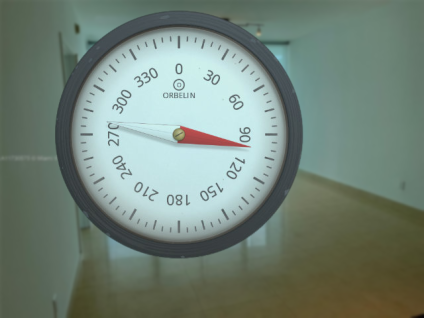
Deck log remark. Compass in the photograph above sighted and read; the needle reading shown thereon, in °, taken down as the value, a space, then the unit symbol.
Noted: 100 °
